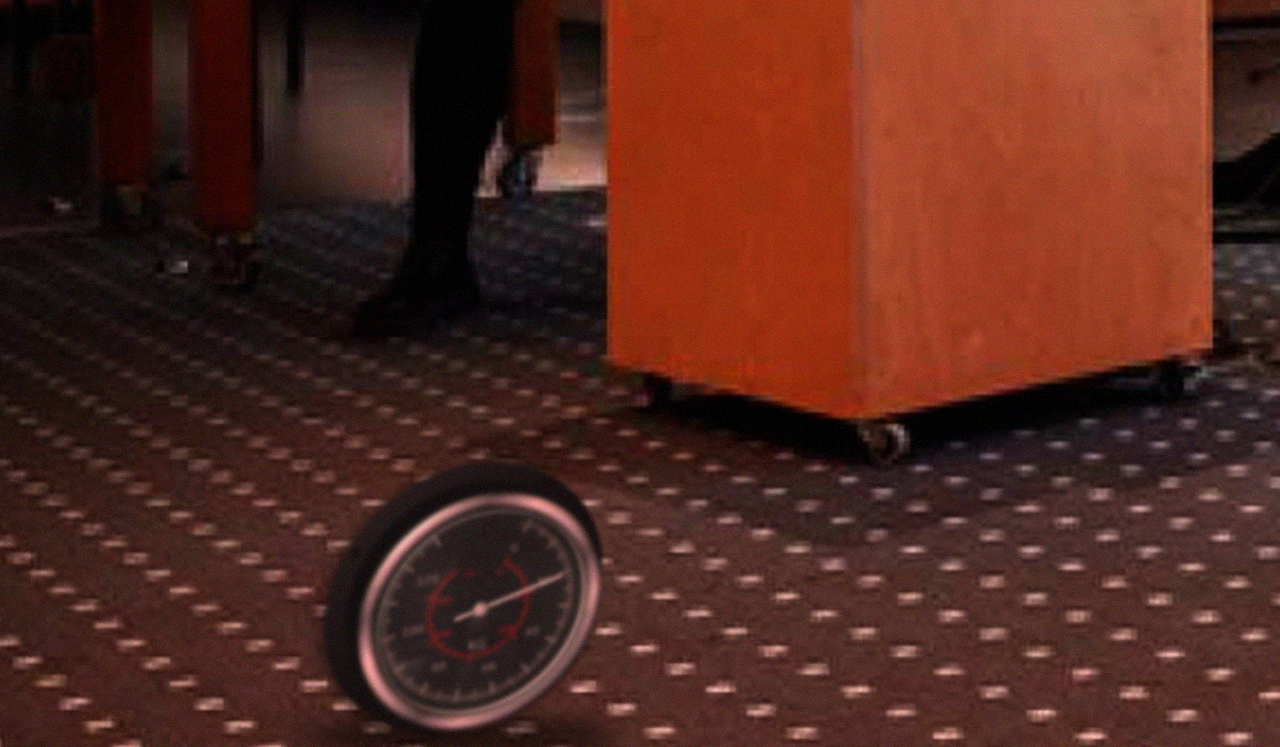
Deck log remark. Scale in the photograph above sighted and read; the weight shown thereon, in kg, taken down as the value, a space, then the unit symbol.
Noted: 20 kg
